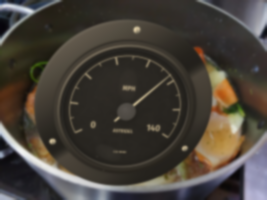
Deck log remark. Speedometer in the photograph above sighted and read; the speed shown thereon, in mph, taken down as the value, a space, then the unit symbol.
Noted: 95 mph
